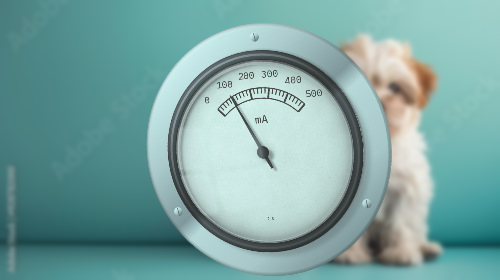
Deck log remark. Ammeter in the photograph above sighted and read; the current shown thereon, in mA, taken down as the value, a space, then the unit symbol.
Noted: 100 mA
